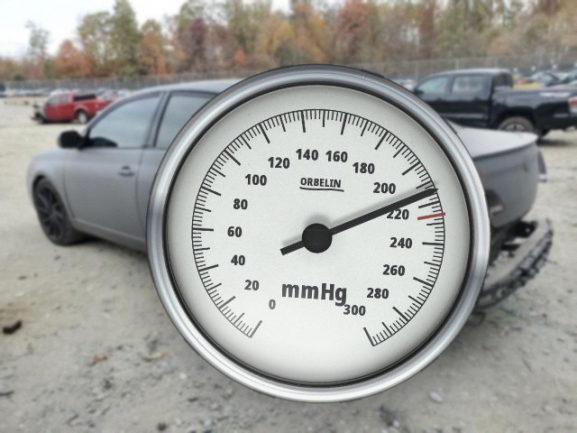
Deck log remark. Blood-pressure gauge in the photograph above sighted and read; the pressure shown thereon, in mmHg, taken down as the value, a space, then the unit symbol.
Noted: 214 mmHg
